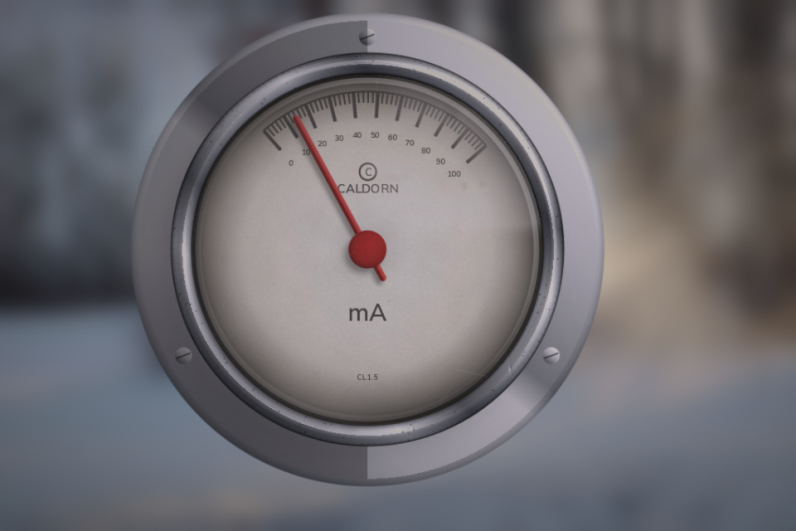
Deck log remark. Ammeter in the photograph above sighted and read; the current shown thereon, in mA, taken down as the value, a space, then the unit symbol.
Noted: 14 mA
